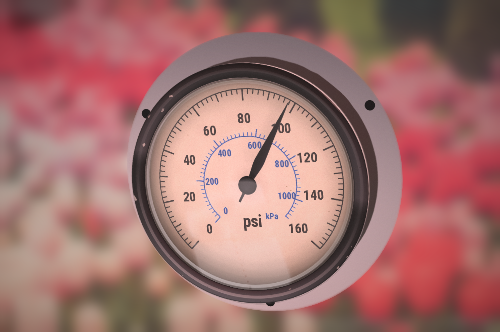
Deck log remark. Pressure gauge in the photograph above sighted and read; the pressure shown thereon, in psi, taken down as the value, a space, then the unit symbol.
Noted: 98 psi
